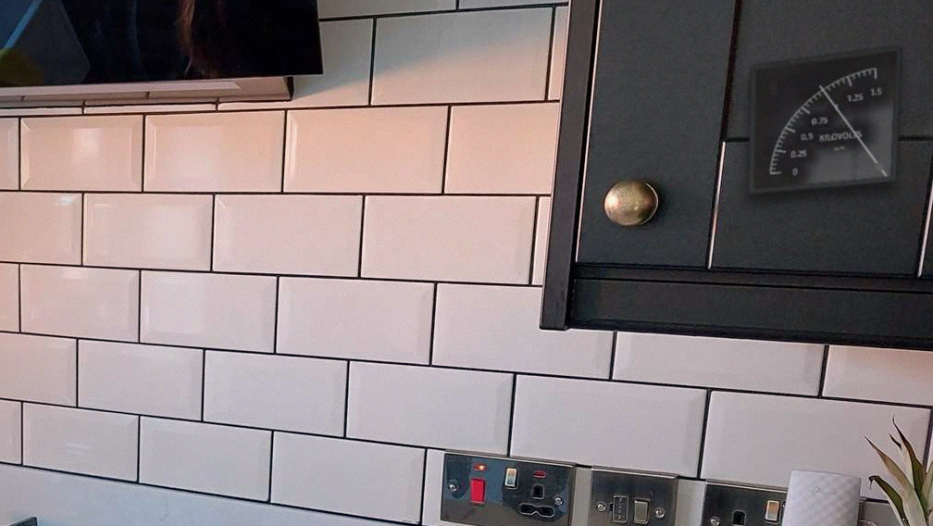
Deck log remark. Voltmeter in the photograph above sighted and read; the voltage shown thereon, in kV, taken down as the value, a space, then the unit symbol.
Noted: 1 kV
